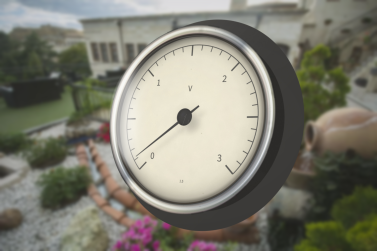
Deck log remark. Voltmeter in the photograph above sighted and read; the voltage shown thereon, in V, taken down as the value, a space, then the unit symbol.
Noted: 0.1 V
